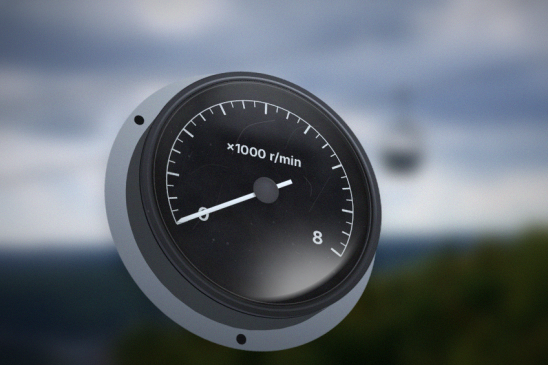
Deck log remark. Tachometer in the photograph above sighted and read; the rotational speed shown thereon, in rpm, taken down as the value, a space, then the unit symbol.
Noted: 0 rpm
